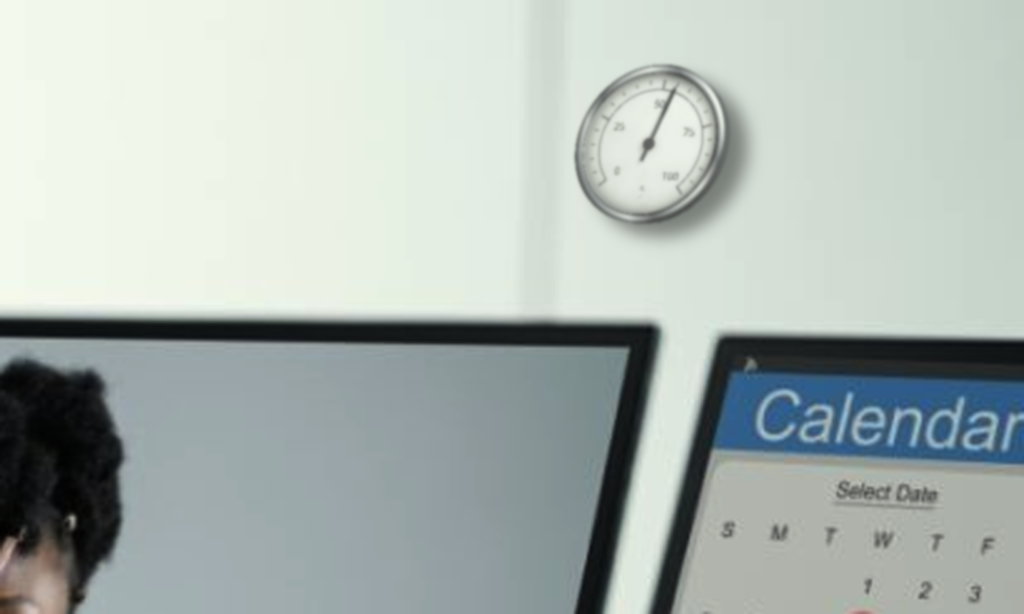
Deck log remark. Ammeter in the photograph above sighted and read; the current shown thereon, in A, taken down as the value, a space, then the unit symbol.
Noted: 55 A
